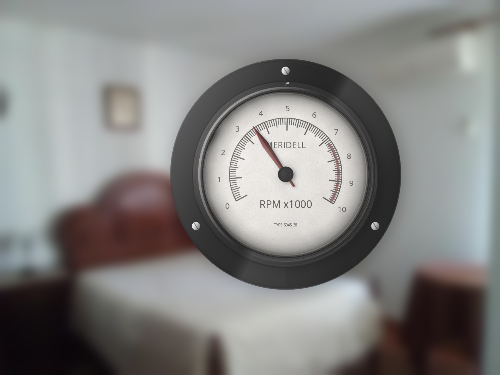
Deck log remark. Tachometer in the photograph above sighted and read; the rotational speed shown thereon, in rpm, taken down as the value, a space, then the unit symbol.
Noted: 3500 rpm
